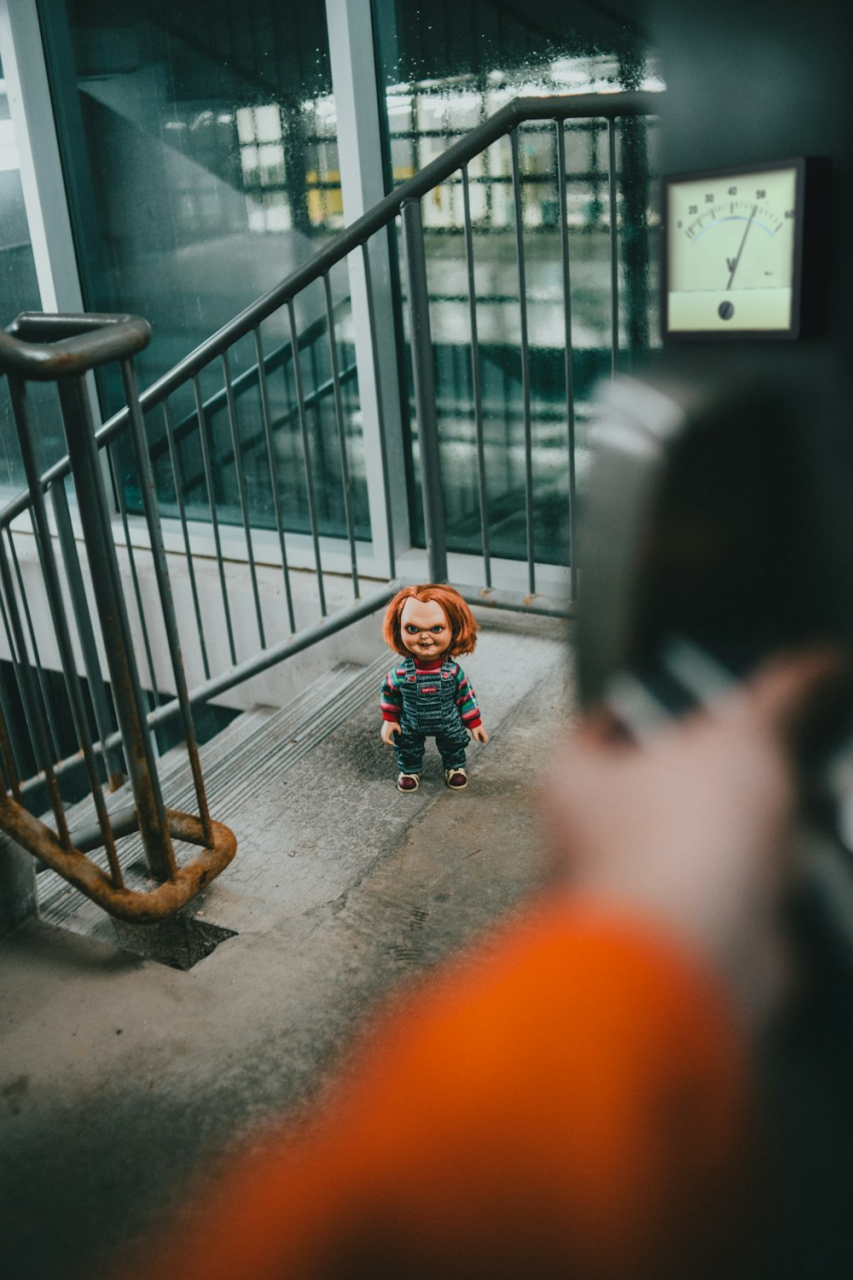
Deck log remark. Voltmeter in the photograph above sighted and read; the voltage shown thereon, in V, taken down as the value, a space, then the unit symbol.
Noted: 50 V
